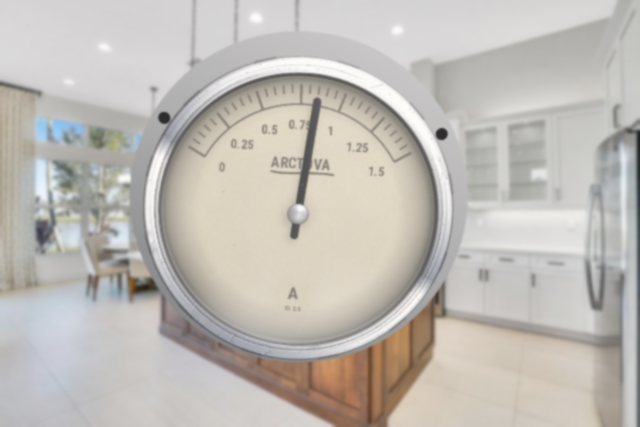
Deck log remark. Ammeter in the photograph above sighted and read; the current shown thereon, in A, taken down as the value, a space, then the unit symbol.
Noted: 0.85 A
